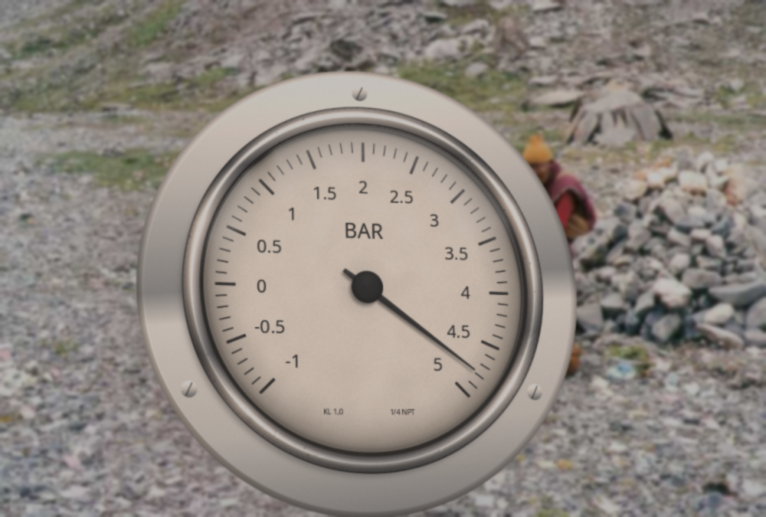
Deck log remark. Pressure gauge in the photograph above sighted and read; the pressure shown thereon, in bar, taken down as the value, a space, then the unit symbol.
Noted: 4.8 bar
